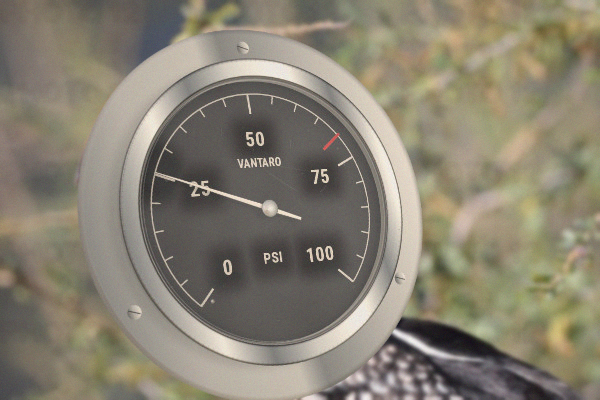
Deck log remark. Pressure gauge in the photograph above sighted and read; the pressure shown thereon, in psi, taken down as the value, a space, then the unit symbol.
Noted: 25 psi
